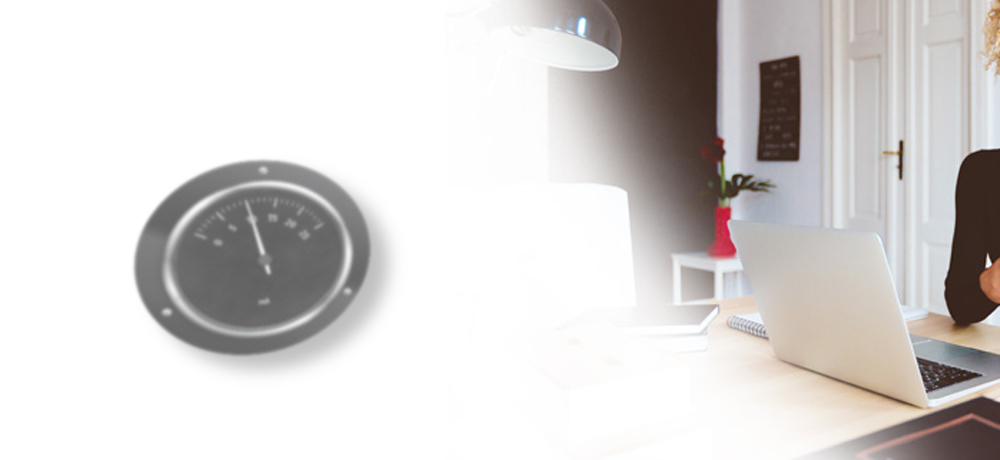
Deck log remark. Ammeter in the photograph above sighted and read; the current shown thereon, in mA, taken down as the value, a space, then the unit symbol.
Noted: 10 mA
